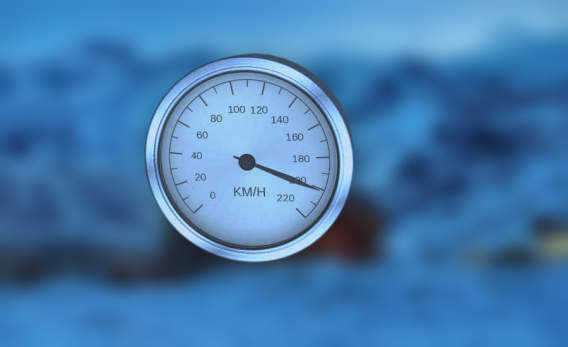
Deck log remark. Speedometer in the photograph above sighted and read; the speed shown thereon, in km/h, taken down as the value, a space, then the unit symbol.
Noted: 200 km/h
